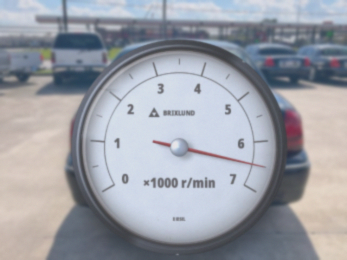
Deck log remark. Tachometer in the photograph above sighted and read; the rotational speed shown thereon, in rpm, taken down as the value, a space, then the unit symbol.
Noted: 6500 rpm
